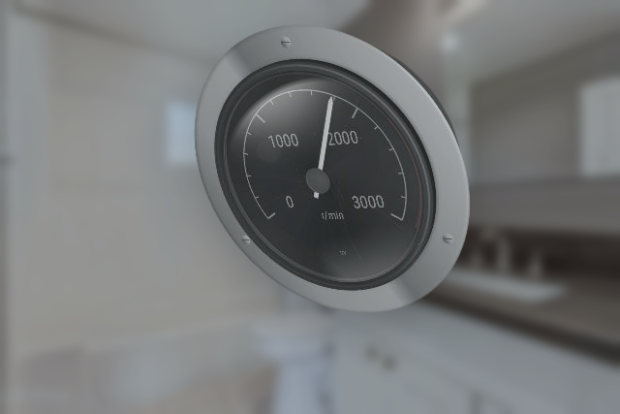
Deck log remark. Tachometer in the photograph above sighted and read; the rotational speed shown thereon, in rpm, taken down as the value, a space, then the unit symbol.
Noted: 1800 rpm
